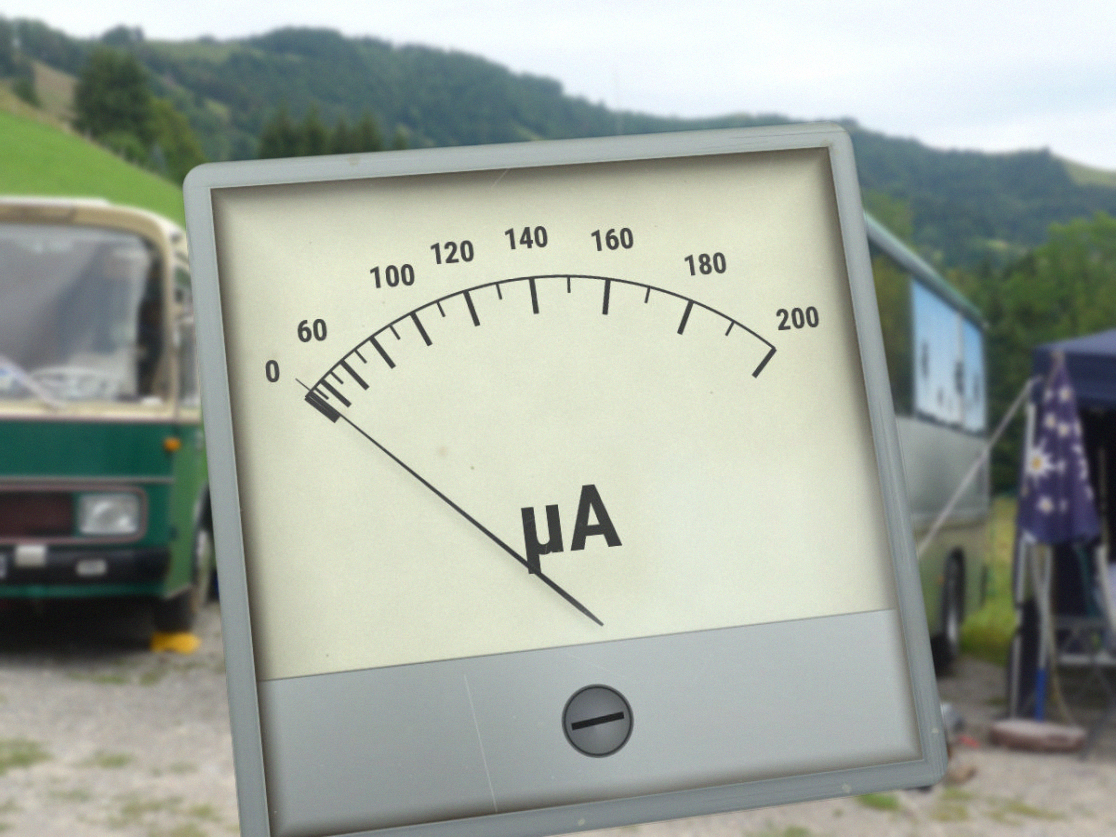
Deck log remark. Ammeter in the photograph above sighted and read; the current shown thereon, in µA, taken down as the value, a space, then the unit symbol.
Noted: 20 µA
